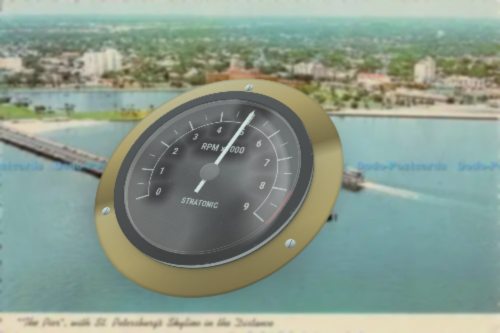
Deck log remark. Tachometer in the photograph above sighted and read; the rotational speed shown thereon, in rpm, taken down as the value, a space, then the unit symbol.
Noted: 5000 rpm
